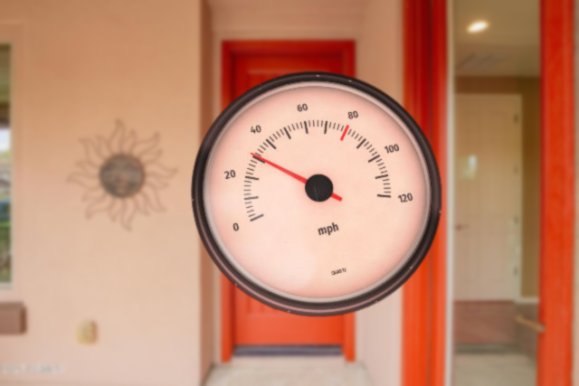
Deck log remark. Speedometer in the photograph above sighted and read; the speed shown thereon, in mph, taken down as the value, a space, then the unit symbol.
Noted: 30 mph
